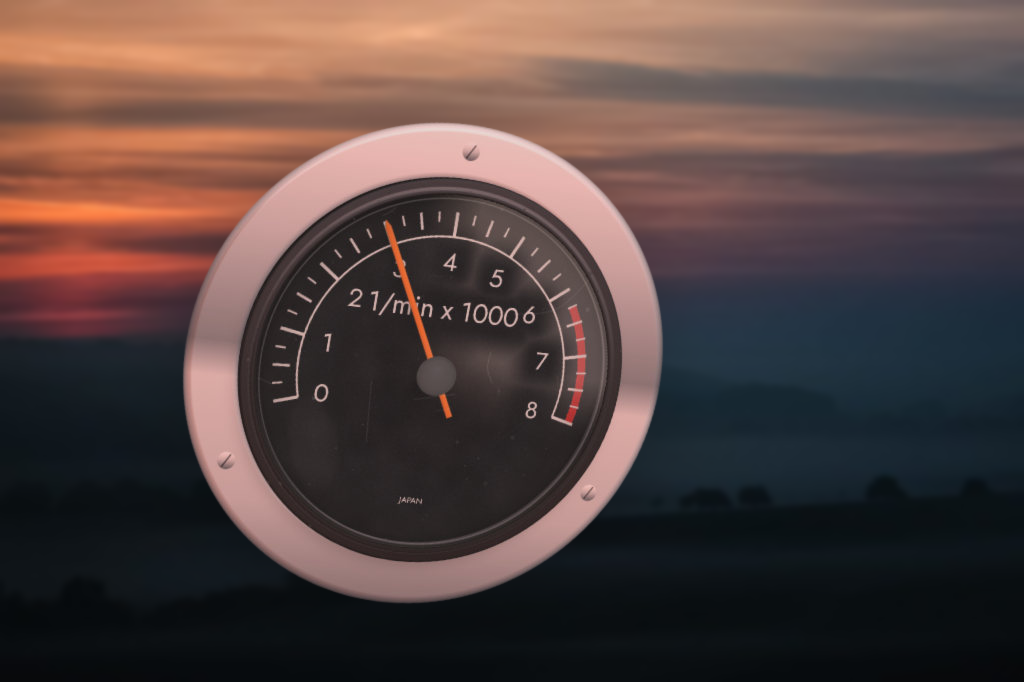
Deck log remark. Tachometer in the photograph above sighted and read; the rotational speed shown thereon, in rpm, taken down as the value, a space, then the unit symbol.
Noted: 3000 rpm
